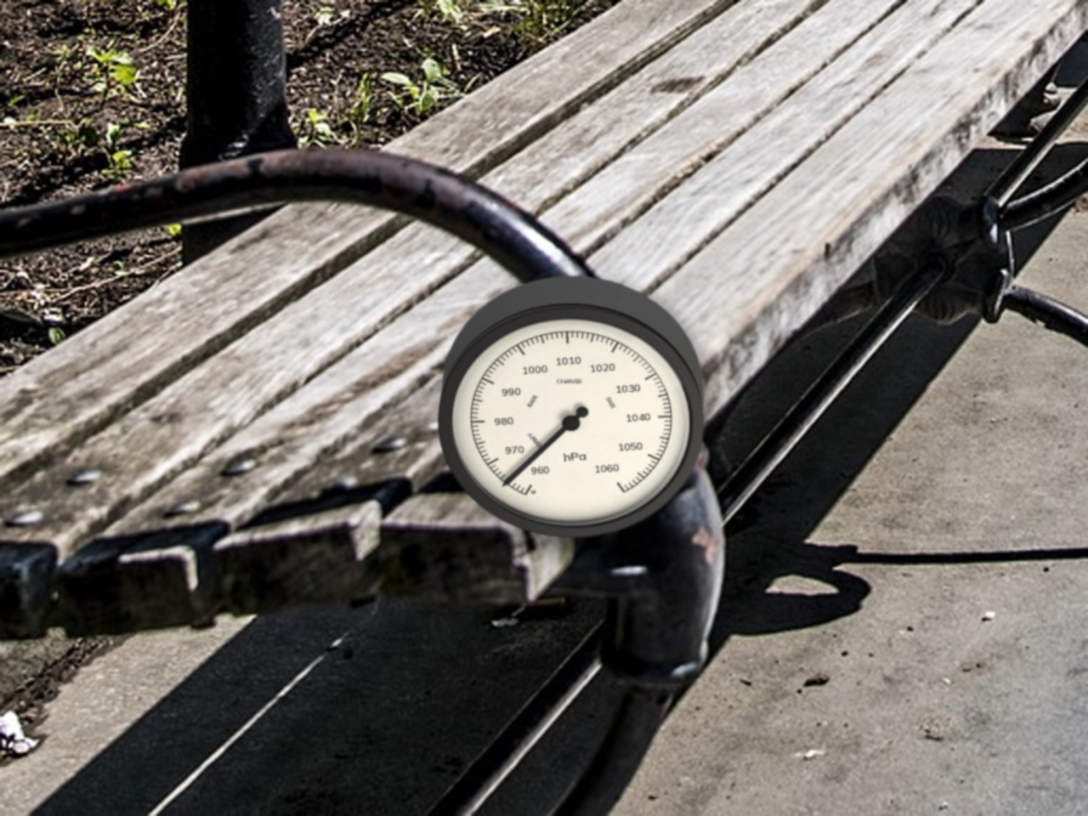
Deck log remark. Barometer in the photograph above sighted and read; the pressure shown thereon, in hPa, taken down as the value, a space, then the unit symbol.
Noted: 965 hPa
